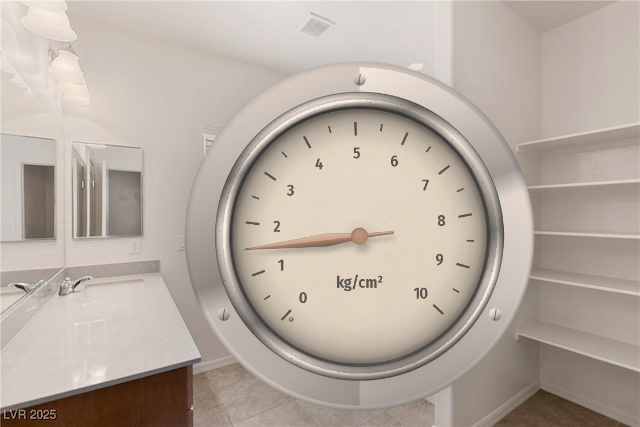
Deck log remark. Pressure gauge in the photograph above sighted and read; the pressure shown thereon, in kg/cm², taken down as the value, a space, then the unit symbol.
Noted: 1.5 kg/cm²
